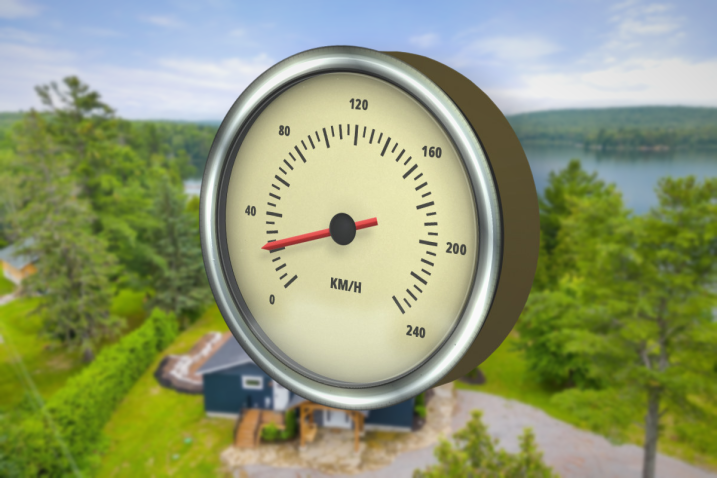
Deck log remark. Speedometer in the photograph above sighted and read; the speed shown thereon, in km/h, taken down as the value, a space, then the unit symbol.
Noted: 22.5 km/h
